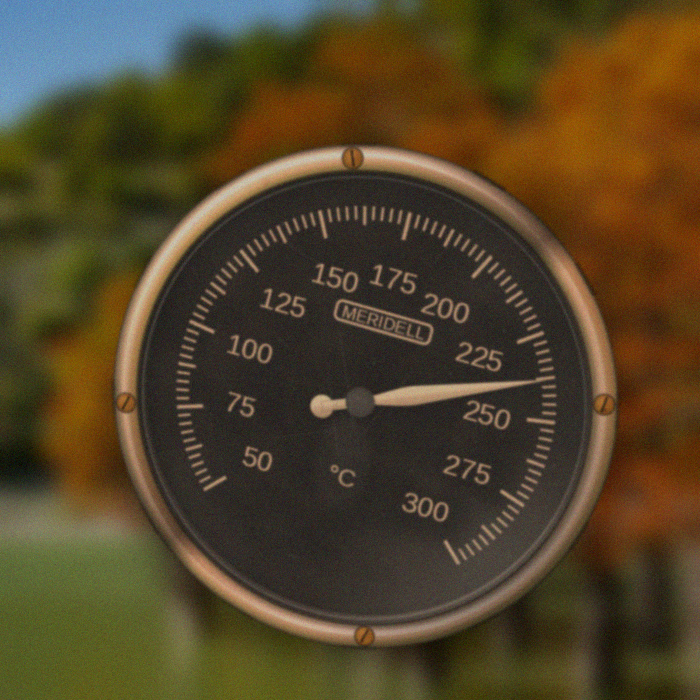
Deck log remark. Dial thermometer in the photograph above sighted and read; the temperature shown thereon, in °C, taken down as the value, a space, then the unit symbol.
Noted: 237.5 °C
